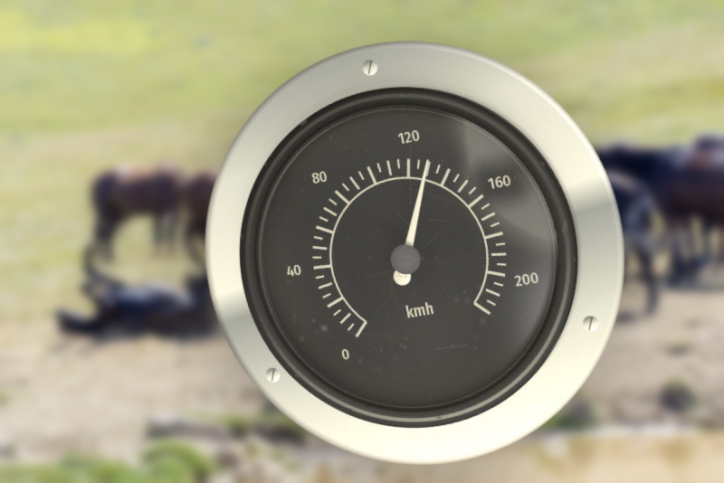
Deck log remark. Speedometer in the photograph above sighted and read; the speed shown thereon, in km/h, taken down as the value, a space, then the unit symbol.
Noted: 130 km/h
